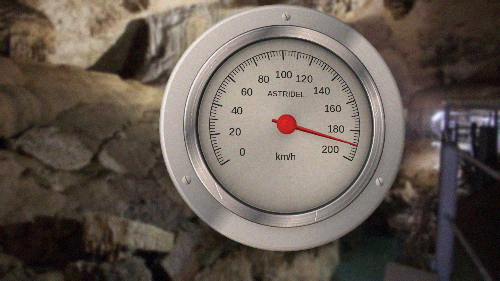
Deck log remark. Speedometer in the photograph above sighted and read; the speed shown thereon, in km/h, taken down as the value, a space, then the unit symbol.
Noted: 190 km/h
